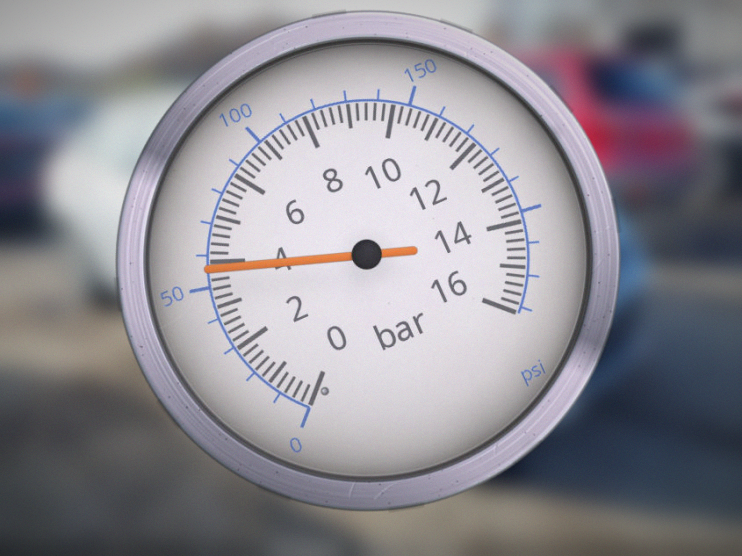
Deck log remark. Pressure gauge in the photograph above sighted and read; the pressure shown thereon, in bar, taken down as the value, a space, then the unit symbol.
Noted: 3.8 bar
